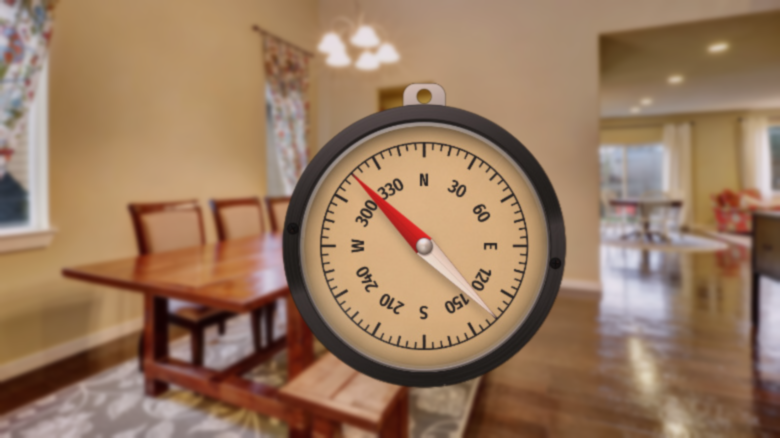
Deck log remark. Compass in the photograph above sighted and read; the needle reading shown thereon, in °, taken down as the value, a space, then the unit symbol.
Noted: 315 °
